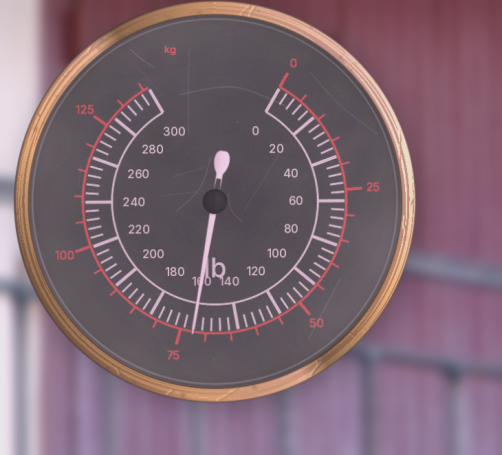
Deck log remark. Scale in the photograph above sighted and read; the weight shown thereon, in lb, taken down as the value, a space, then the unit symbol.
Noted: 160 lb
